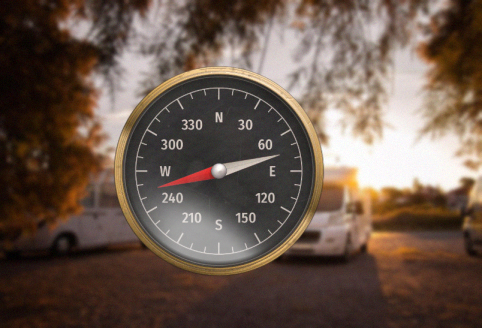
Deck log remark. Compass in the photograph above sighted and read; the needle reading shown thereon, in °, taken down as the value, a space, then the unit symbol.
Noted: 255 °
